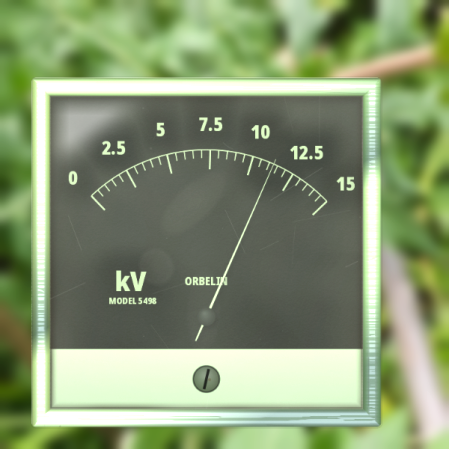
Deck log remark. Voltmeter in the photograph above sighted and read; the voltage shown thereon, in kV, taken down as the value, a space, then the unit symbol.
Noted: 11.25 kV
